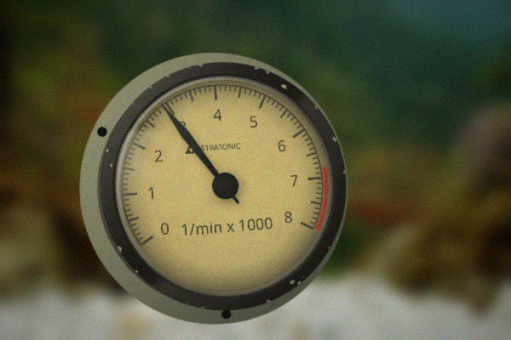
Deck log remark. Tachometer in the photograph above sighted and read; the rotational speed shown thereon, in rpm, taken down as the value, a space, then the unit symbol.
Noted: 2900 rpm
